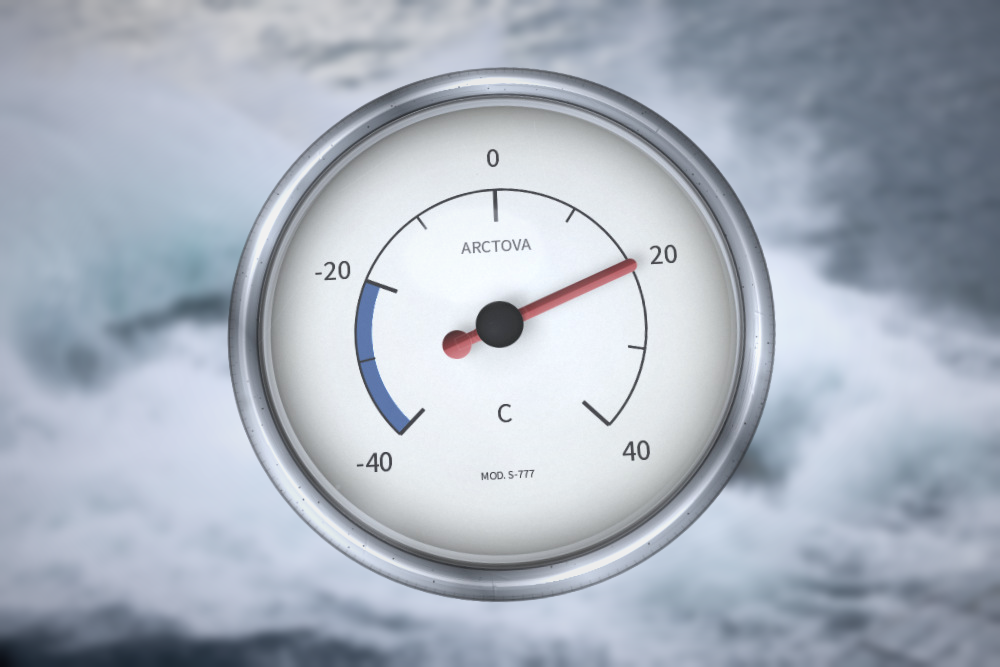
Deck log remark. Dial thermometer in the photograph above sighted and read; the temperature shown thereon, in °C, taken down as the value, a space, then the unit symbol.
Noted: 20 °C
